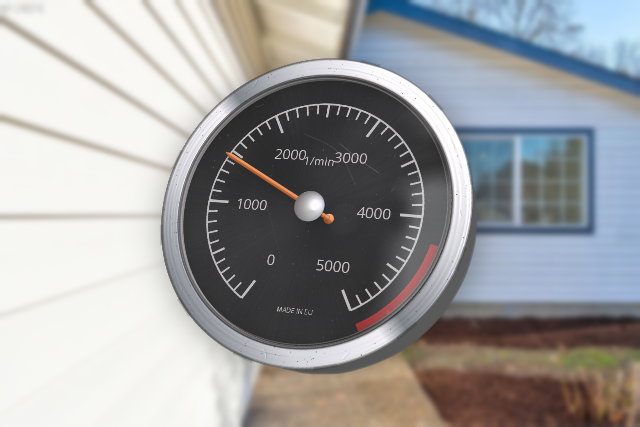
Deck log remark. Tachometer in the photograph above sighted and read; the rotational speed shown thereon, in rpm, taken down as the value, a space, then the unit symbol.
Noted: 1450 rpm
